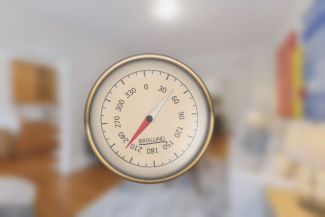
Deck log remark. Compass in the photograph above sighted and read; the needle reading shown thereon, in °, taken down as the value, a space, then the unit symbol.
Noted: 225 °
